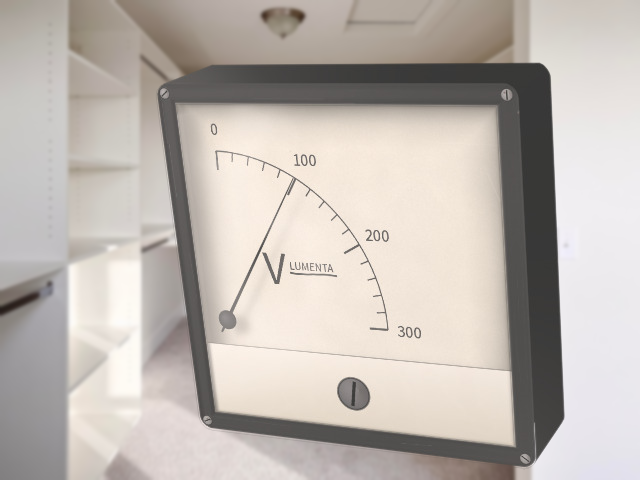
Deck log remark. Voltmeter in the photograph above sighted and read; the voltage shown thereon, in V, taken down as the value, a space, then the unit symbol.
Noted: 100 V
